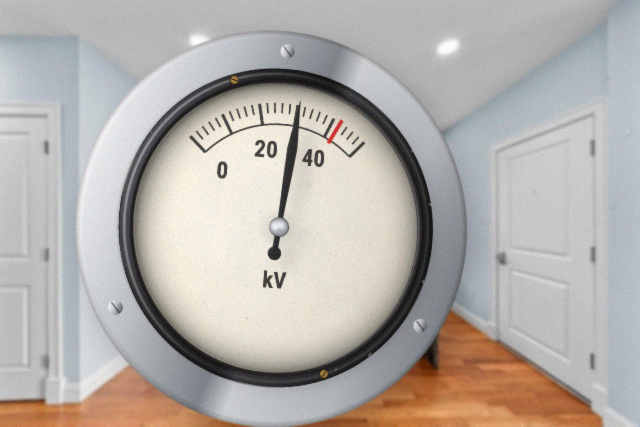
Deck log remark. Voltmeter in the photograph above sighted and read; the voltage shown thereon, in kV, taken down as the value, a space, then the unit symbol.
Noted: 30 kV
